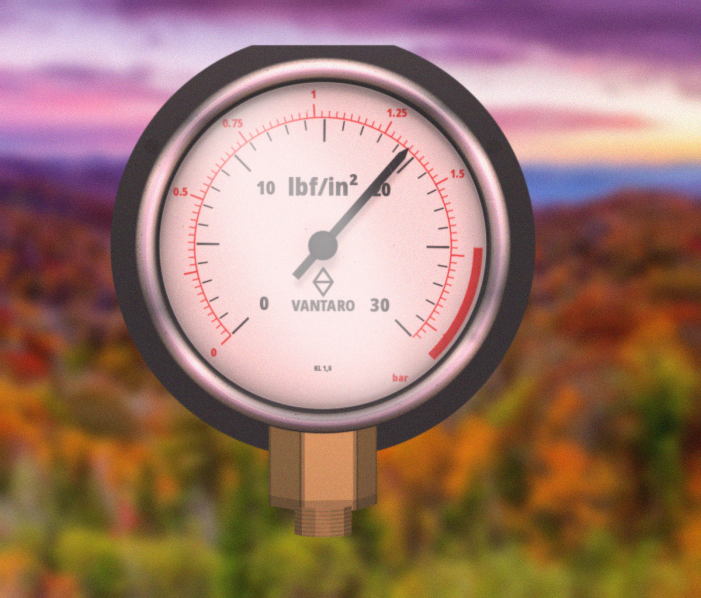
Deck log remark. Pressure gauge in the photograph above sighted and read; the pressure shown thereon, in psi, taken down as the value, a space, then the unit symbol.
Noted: 19.5 psi
